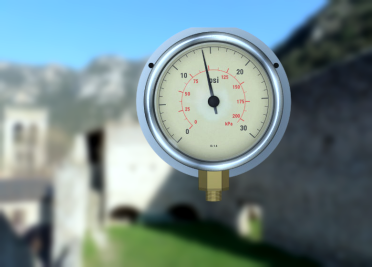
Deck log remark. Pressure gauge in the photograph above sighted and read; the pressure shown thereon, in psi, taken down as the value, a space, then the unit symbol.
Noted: 14 psi
